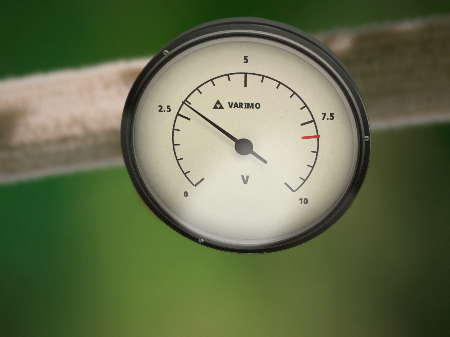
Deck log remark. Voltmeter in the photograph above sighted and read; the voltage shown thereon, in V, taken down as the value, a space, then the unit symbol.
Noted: 3 V
